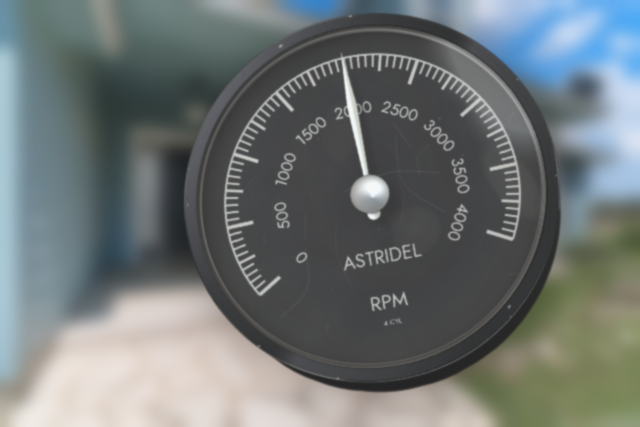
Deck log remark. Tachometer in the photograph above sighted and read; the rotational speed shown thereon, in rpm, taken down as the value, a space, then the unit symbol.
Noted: 2000 rpm
